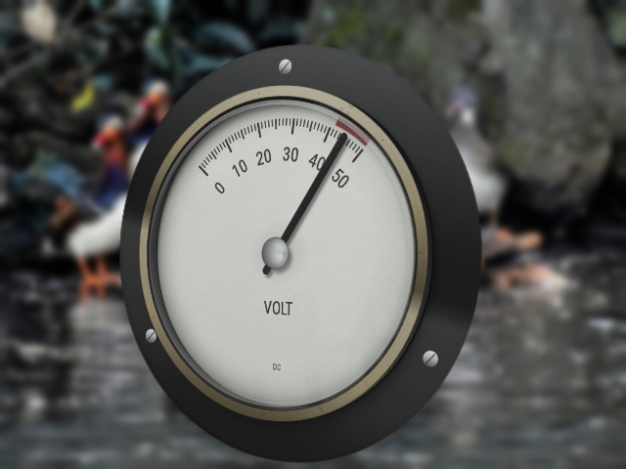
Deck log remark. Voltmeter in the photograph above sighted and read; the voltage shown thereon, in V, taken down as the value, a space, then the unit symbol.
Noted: 45 V
